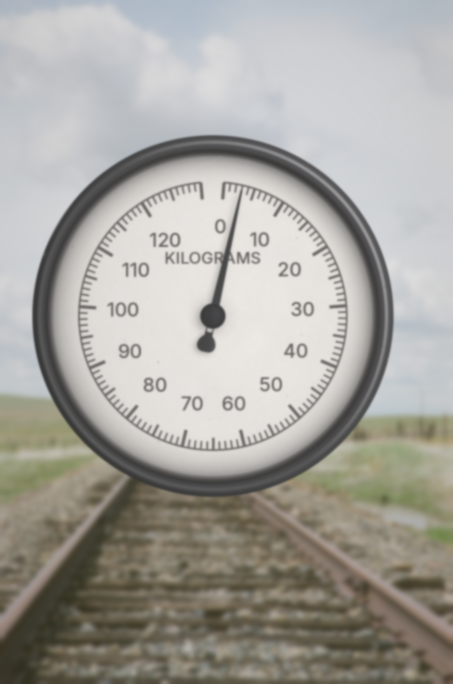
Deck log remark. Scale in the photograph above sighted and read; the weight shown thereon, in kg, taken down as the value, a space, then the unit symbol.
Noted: 3 kg
